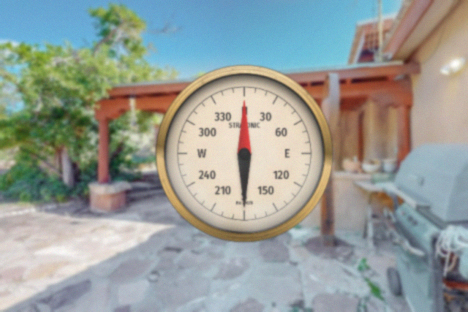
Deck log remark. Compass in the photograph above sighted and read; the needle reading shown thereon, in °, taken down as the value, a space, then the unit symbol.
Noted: 0 °
